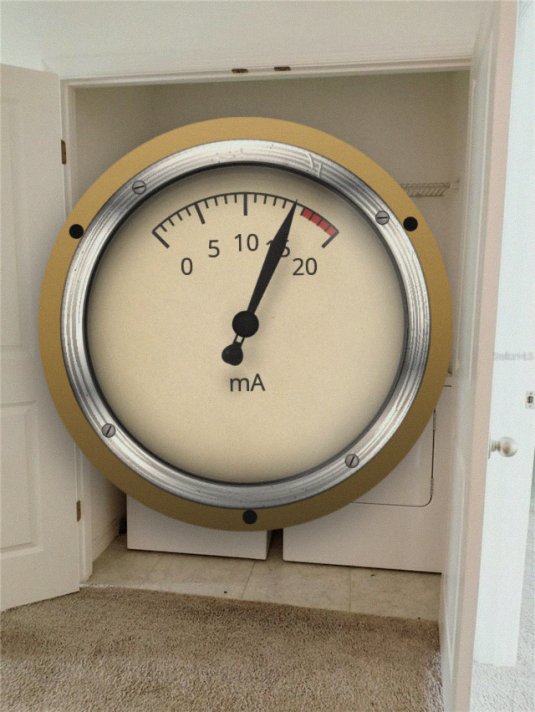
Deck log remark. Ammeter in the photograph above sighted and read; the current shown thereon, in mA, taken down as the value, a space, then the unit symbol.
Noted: 15 mA
